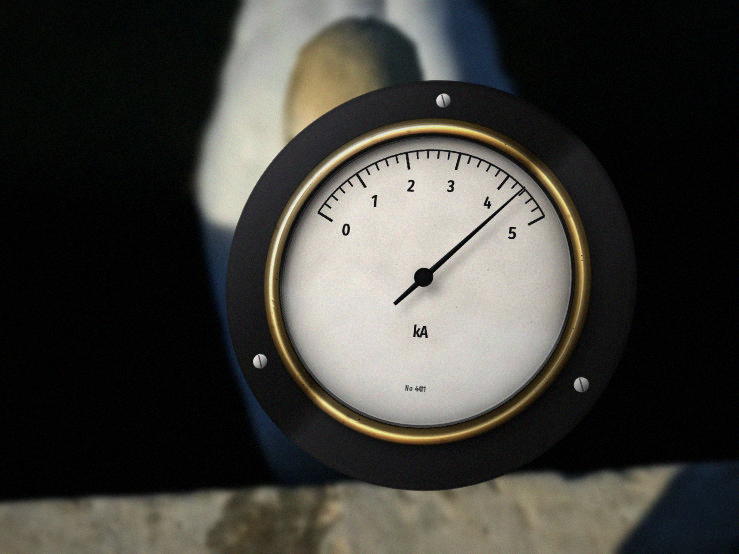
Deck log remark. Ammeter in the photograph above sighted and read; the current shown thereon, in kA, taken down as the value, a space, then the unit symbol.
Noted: 4.4 kA
